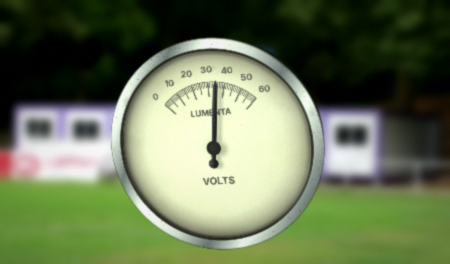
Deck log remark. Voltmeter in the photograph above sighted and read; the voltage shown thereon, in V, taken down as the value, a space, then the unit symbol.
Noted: 35 V
